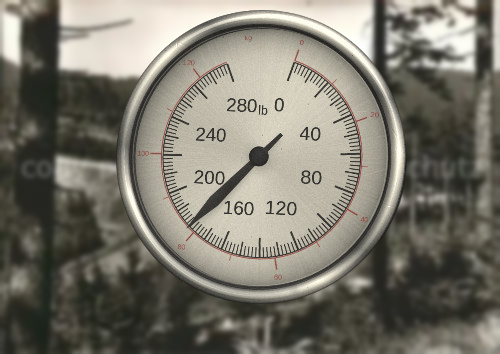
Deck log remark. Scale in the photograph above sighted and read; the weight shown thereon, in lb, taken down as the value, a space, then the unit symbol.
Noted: 180 lb
